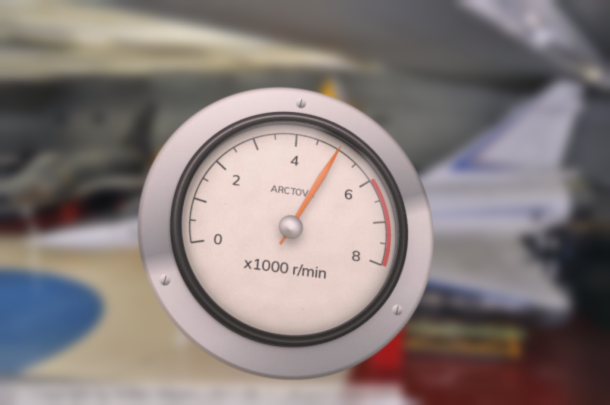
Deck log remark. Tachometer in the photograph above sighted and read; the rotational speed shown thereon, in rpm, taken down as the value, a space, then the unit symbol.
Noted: 5000 rpm
